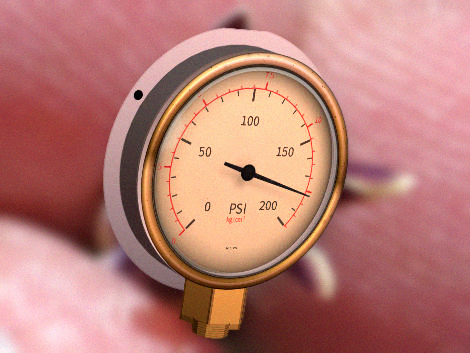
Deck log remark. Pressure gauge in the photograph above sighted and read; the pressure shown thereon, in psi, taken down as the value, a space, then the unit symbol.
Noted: 180 psi
